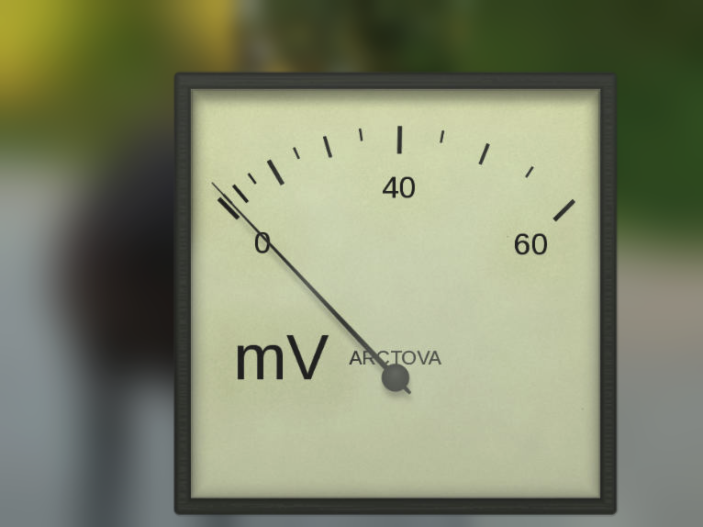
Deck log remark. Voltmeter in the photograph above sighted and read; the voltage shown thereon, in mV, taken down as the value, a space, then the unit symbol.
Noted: 5 mV
